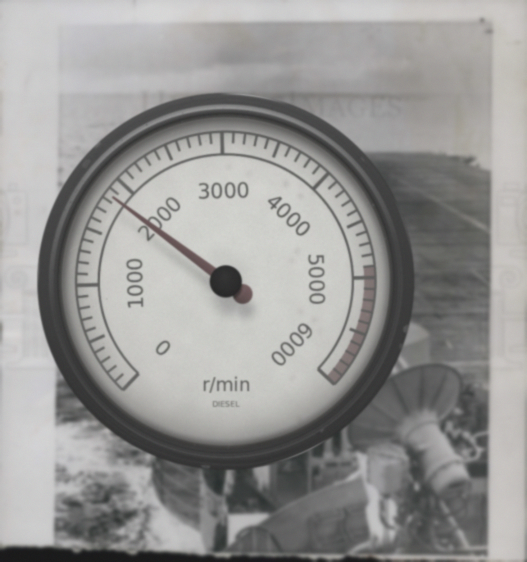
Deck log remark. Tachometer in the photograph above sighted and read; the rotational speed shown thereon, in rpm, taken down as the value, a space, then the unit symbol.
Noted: 1850 rpm
